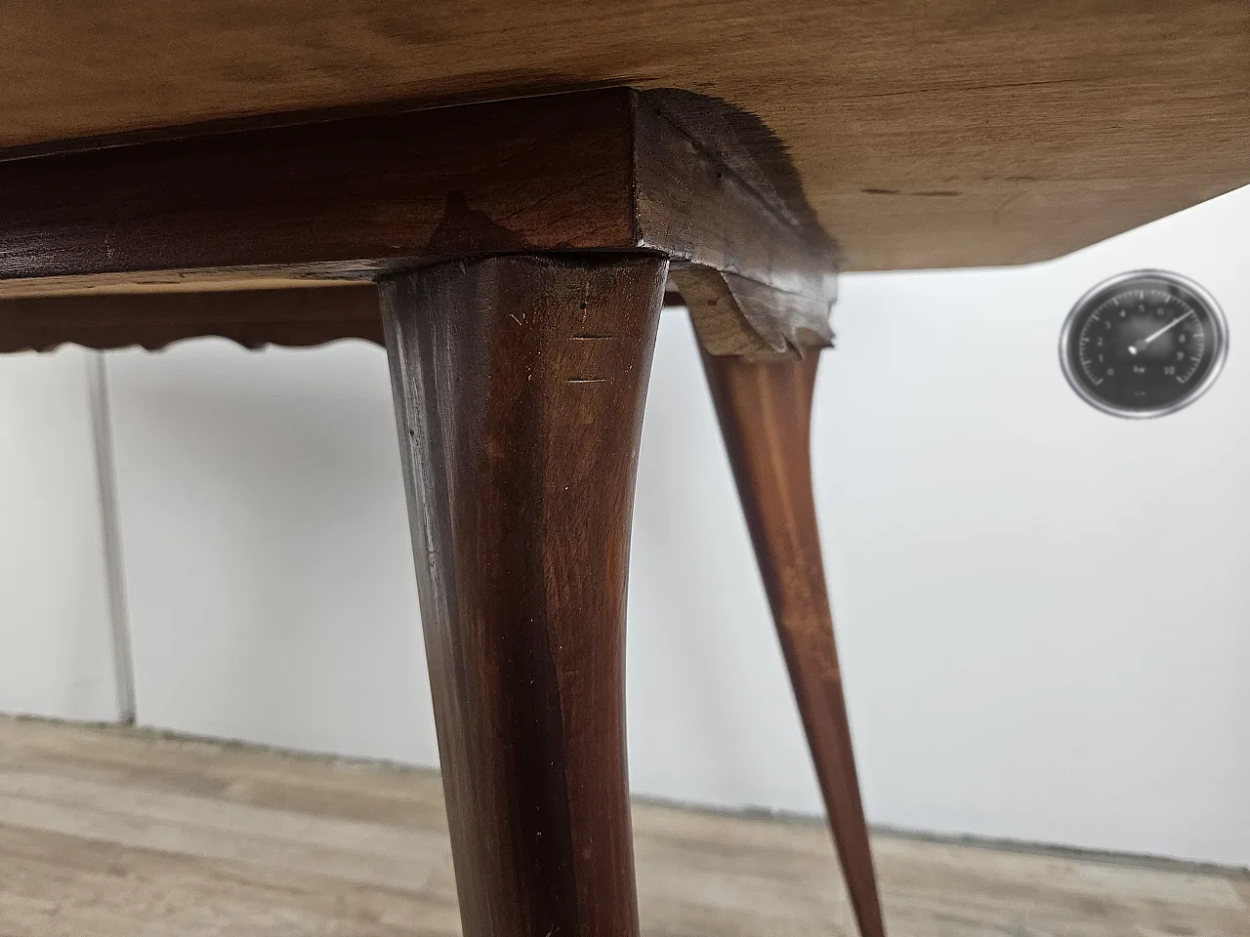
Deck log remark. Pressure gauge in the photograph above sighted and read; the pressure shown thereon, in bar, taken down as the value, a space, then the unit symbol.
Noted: 7 bar
